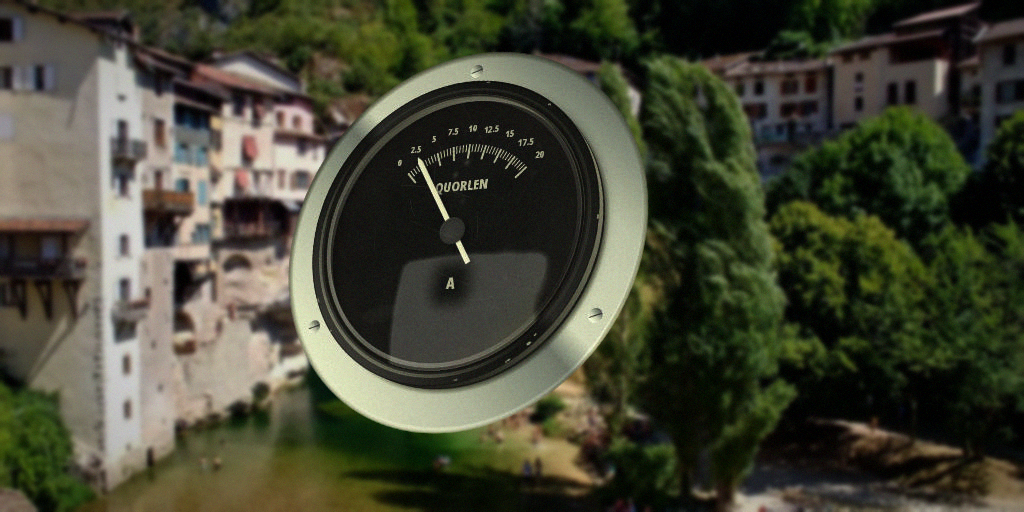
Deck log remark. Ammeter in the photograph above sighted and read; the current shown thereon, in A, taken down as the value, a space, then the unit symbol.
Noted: 2.5 A
